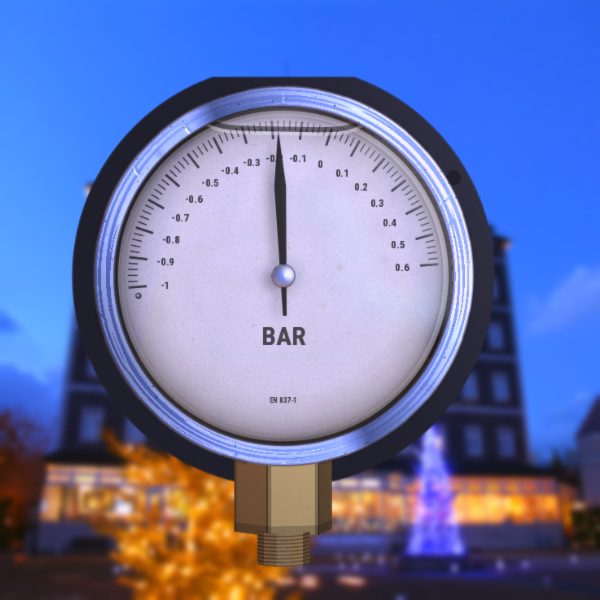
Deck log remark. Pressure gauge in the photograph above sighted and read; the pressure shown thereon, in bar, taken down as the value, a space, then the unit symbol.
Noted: -0.18 bar
